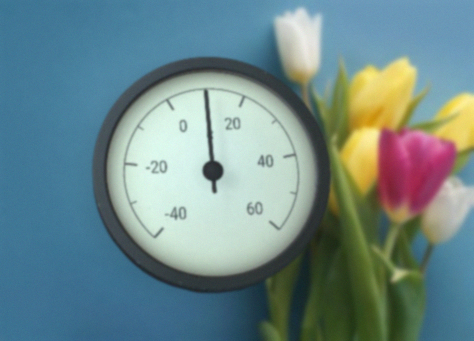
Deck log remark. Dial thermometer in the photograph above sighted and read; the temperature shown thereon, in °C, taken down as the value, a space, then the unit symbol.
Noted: 10 °C
